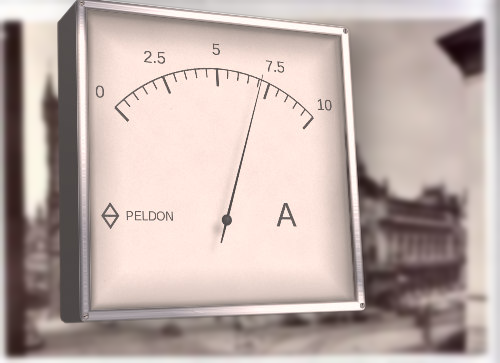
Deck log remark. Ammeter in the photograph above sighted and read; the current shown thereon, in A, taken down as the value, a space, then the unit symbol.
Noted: 7 A
